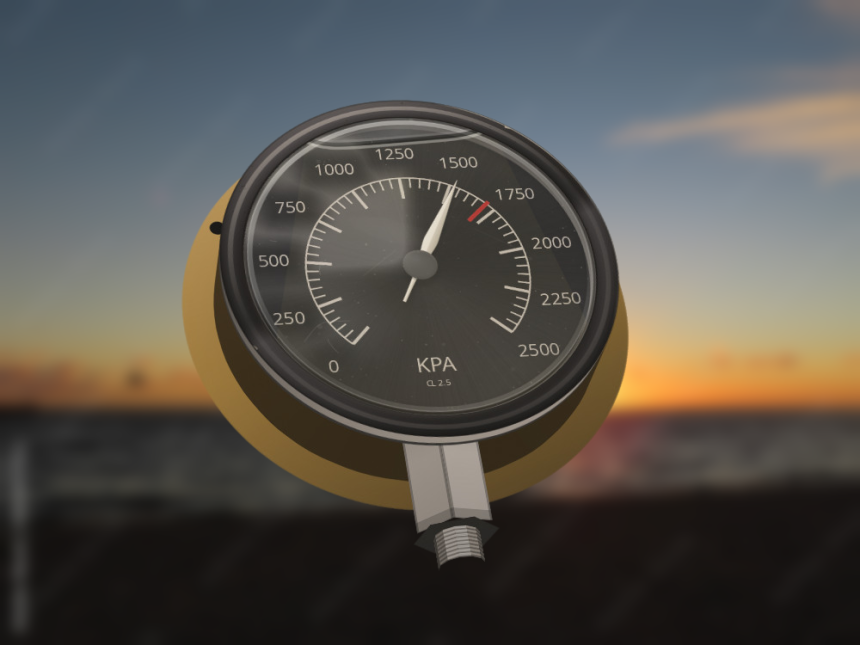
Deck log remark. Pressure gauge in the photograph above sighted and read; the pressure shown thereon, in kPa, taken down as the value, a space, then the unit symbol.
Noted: 1525 kPa
